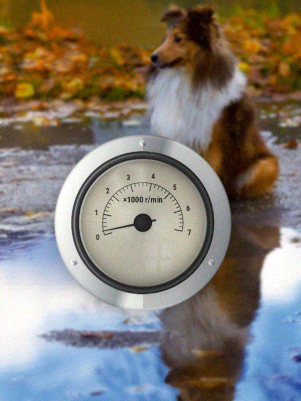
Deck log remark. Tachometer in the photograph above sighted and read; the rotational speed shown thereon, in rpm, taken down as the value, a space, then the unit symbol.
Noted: 200 rpm
